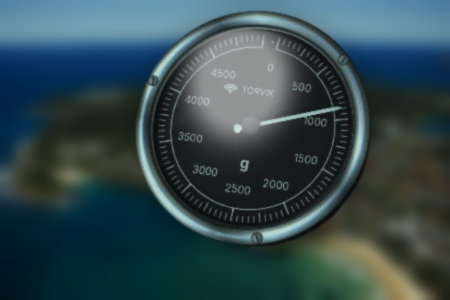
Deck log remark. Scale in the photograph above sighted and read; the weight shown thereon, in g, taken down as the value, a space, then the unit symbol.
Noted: 900 g
